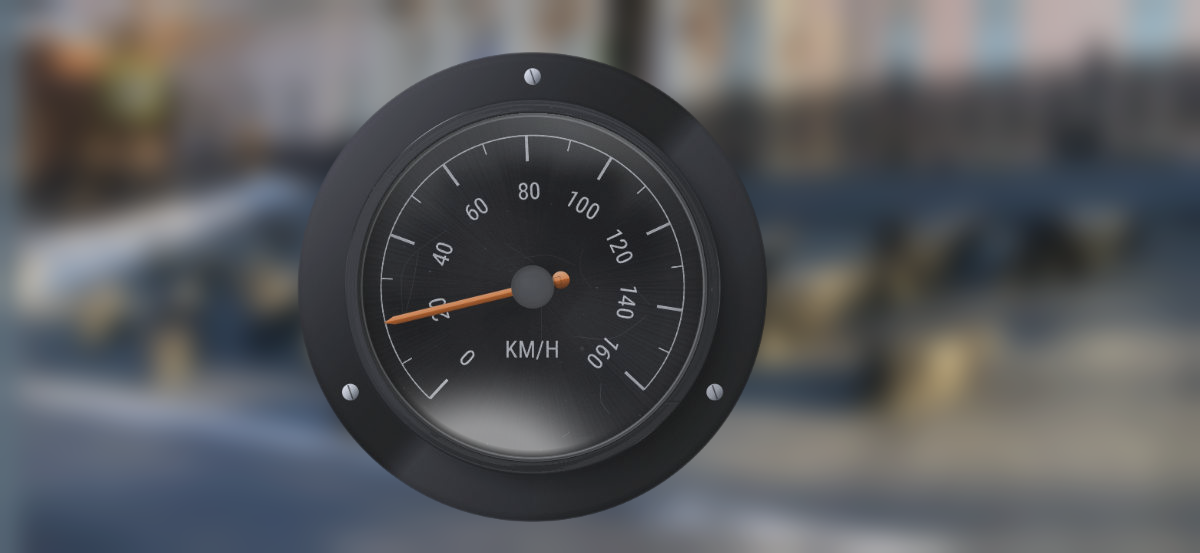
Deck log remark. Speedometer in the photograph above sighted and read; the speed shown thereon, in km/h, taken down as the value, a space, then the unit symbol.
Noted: 20 km/h
